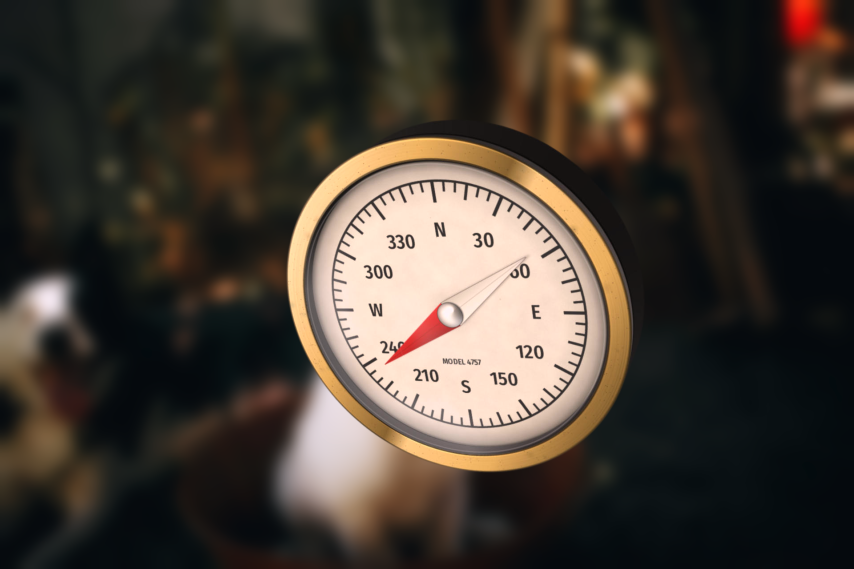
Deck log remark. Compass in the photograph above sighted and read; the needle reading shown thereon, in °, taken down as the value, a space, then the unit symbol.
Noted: 235 °
